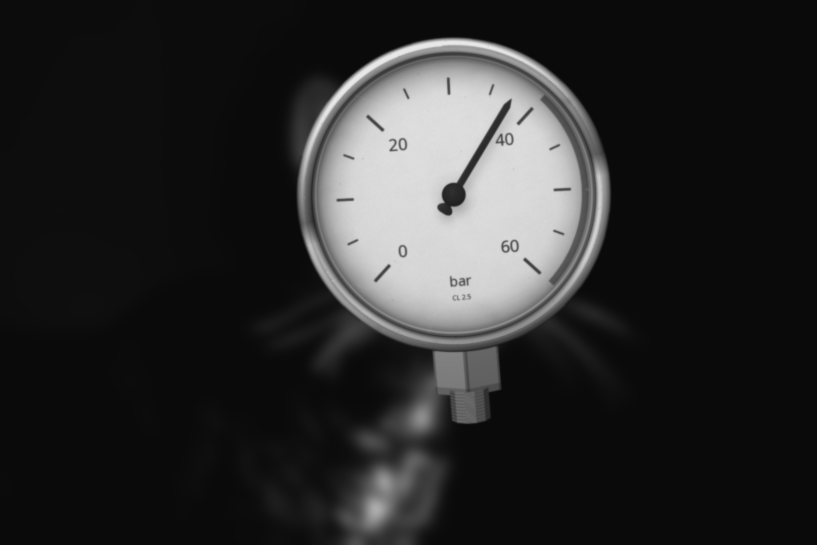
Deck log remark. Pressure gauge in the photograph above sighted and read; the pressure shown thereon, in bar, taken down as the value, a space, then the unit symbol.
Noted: 37.5 bar
